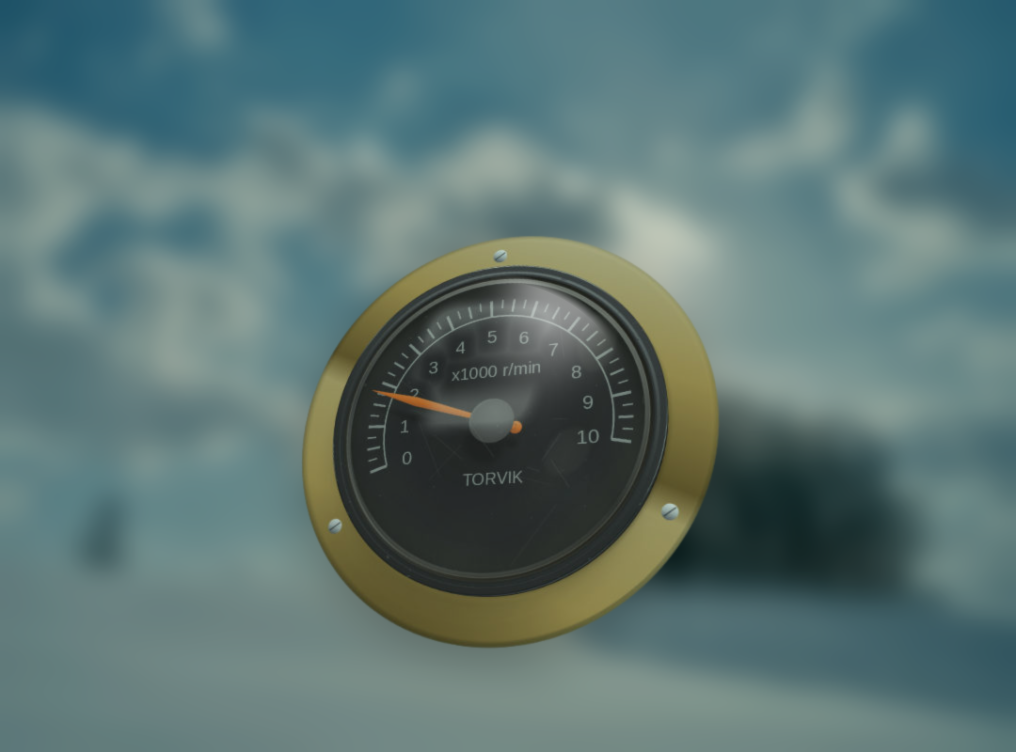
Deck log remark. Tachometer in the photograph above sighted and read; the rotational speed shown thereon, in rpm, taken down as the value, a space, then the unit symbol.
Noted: 1750 rpm
